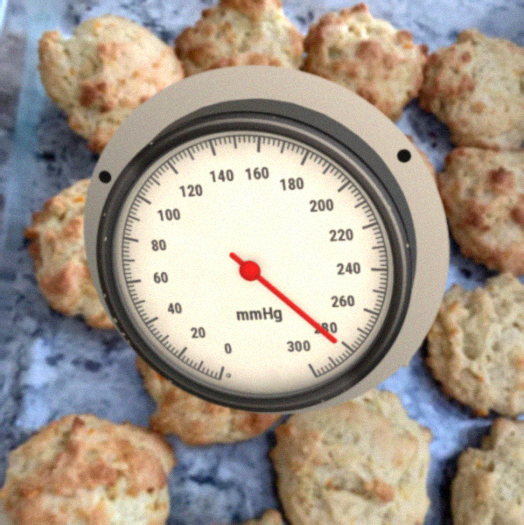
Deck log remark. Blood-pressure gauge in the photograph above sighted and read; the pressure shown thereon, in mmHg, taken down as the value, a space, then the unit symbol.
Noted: 280 mmHg
